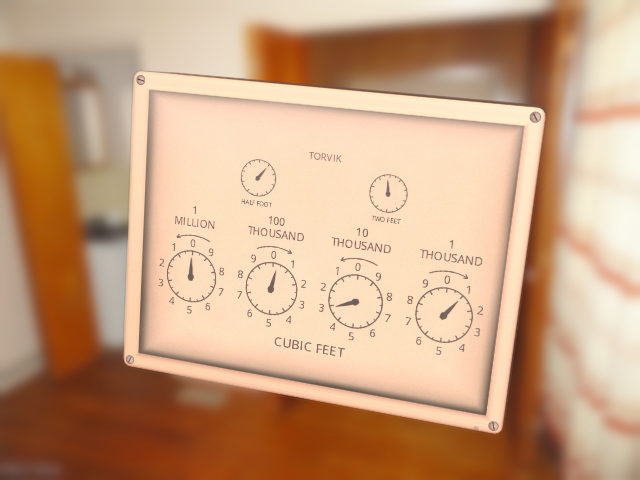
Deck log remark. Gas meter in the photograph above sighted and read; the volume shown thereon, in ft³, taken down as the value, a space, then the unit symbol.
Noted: 3100 ft³
